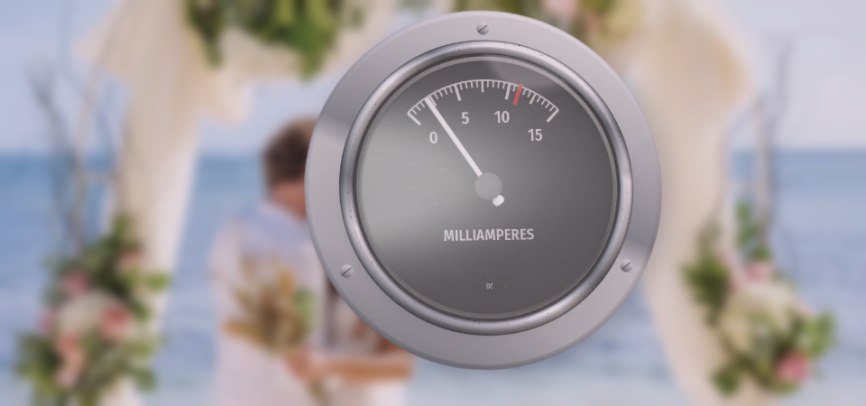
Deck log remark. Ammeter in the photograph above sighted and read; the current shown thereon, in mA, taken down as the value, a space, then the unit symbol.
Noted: 2 mA
